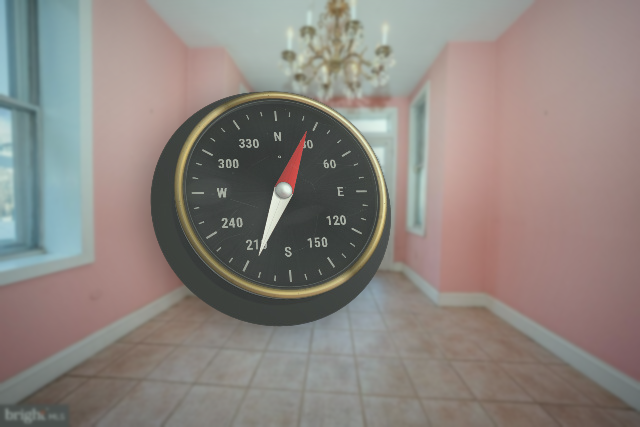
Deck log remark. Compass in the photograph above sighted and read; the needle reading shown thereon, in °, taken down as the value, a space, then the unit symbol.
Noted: 25 °
